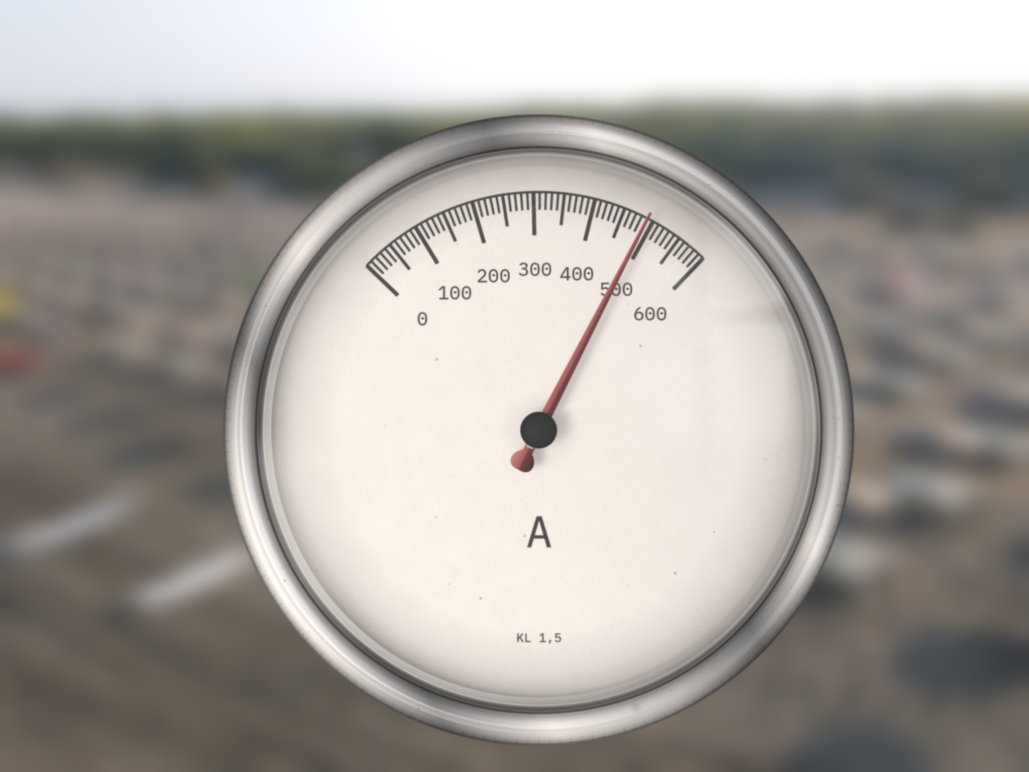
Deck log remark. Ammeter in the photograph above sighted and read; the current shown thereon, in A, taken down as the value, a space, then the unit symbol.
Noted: 490 A
